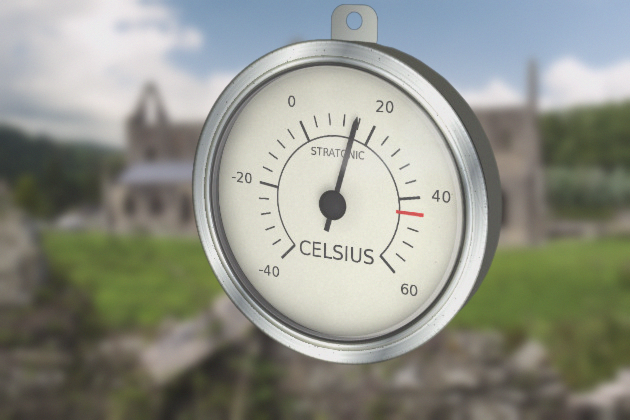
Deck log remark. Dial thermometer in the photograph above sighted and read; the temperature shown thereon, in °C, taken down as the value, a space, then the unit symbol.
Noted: 16 °C
